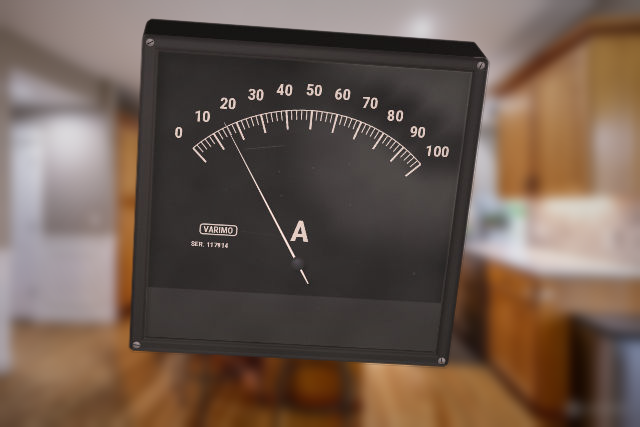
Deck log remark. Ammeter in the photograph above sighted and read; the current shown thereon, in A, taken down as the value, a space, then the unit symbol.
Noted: 16 A
